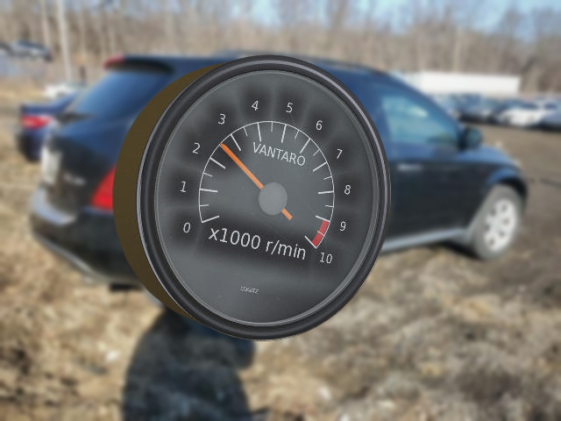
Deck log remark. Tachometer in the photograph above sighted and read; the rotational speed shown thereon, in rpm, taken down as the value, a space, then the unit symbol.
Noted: 2500 rpm
